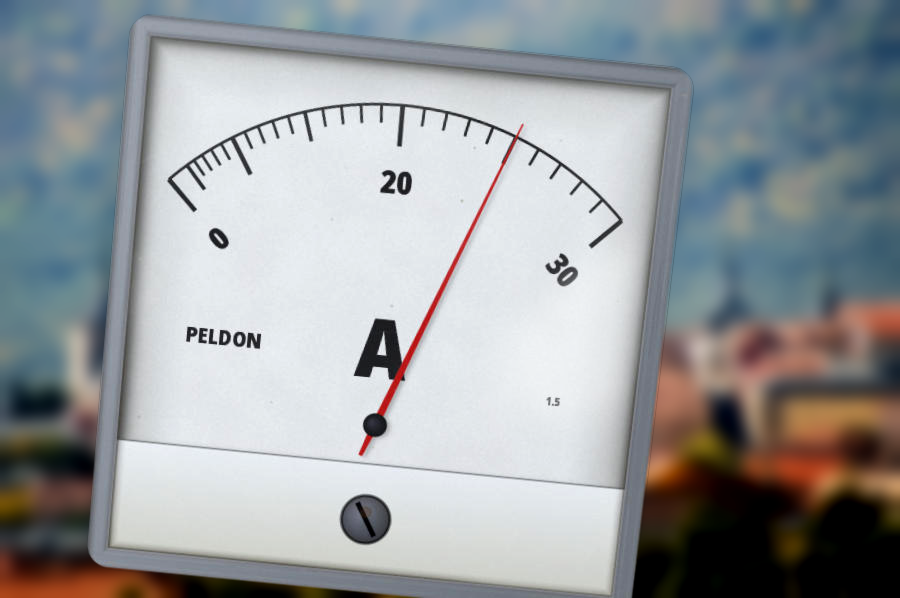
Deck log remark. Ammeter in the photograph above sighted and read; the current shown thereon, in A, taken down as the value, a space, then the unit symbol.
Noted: 25 A
